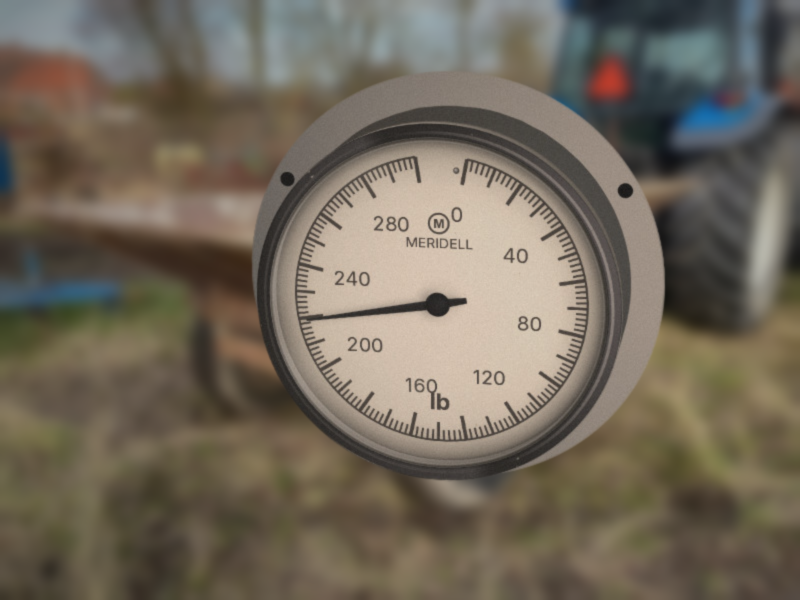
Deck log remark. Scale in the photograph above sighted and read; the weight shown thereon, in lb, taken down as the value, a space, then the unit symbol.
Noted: 220 lb
